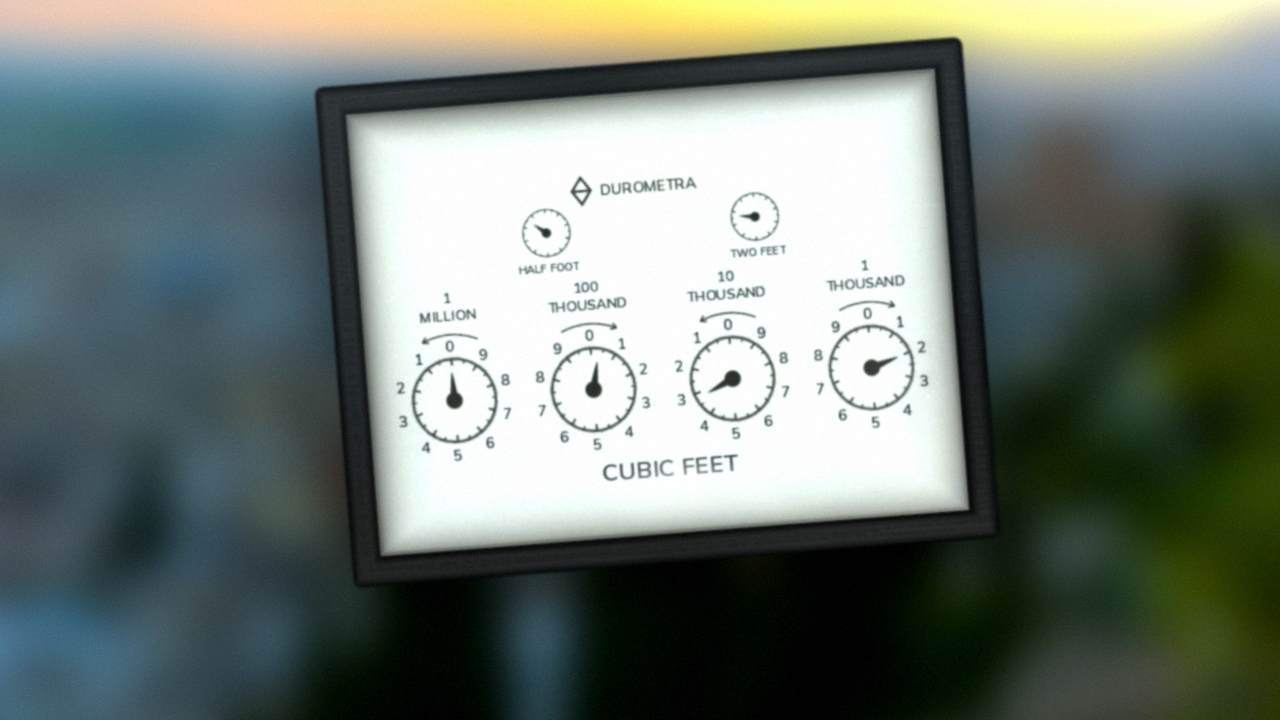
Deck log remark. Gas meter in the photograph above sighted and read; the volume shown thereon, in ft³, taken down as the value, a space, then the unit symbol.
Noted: 3200 ft³
